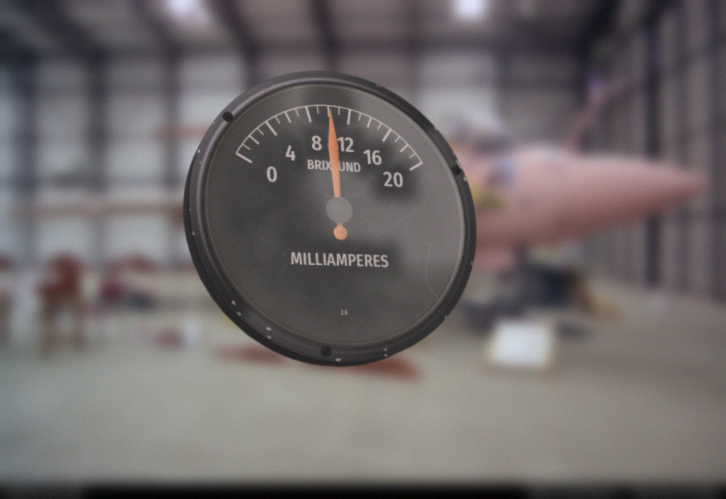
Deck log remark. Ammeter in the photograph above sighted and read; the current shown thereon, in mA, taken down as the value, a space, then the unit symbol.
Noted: 10 mA
